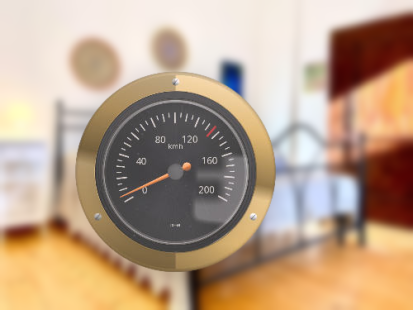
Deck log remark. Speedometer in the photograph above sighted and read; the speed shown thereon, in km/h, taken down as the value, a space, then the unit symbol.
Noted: 5 km/h
